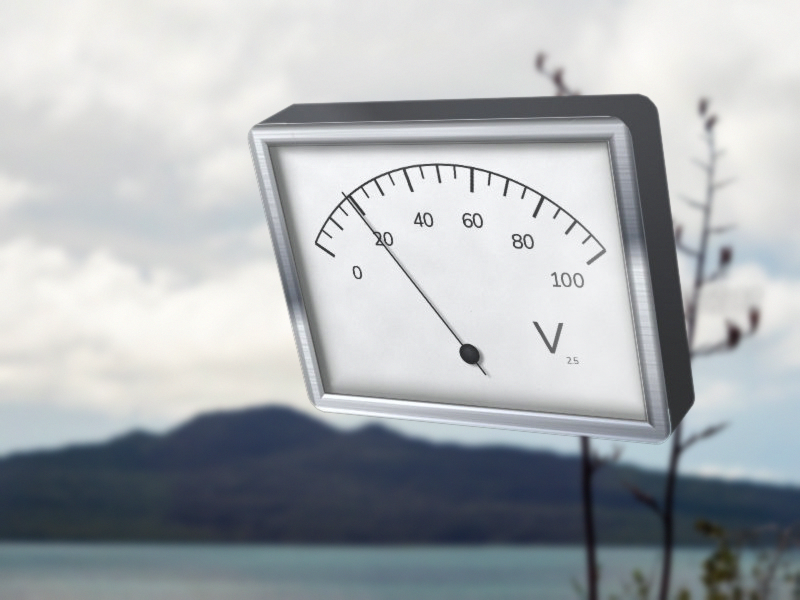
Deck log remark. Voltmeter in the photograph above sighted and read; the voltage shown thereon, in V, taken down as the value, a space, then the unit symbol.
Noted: 20 V
